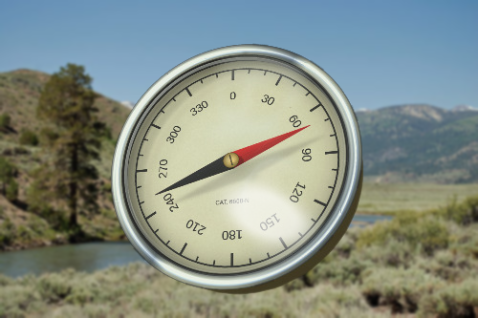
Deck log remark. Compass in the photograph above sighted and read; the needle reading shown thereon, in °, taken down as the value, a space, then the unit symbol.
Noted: 70 °
